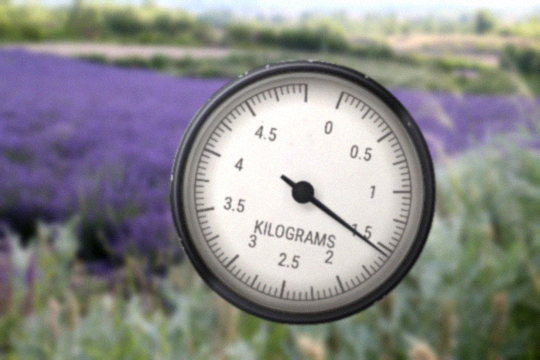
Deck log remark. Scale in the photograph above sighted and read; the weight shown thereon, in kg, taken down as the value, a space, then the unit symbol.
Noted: 1.55 kg
